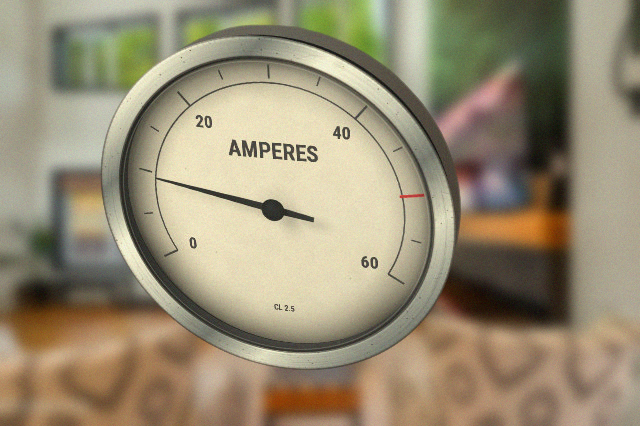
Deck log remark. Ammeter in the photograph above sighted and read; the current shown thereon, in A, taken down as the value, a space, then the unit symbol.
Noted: 10 A
